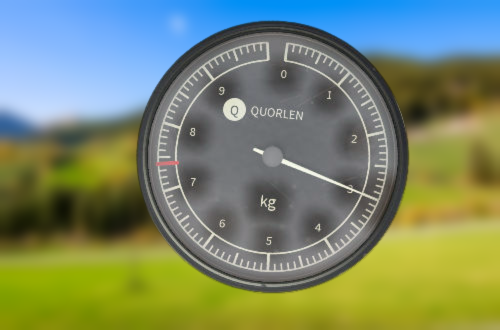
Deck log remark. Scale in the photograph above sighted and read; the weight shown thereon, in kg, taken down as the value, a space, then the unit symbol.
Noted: 3 kg
